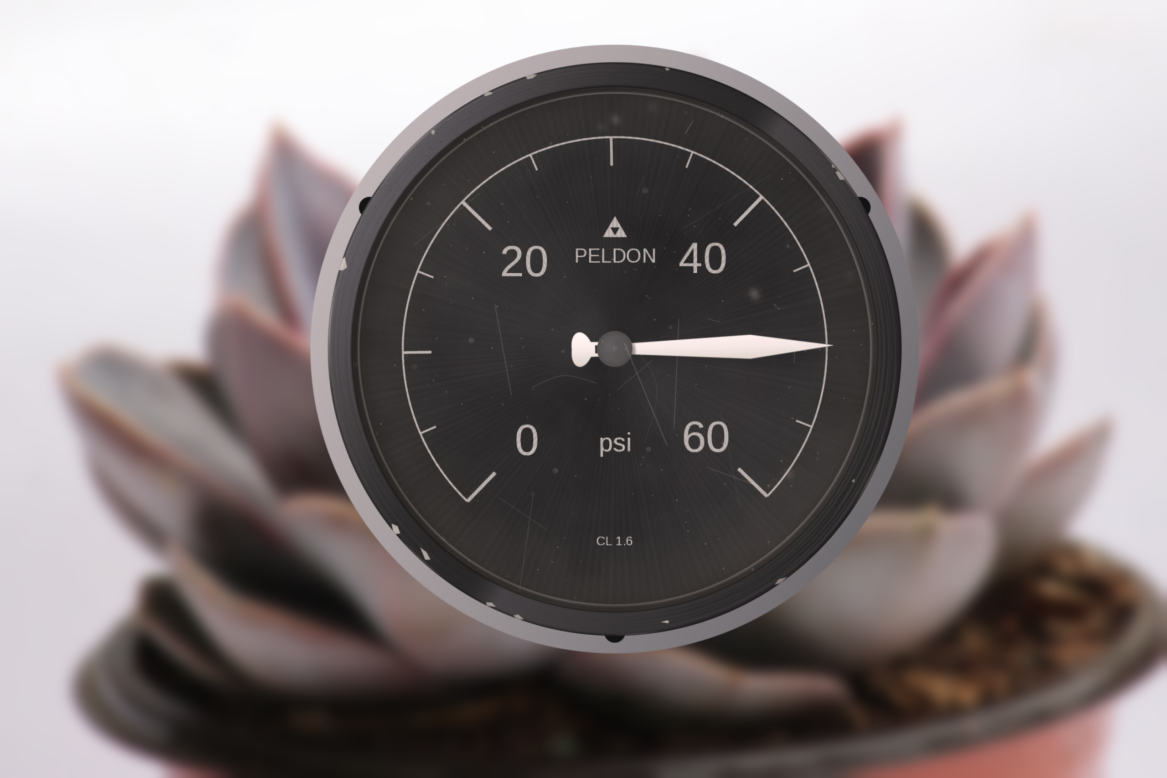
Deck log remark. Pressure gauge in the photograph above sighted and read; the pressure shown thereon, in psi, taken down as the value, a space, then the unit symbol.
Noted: 50 psi
